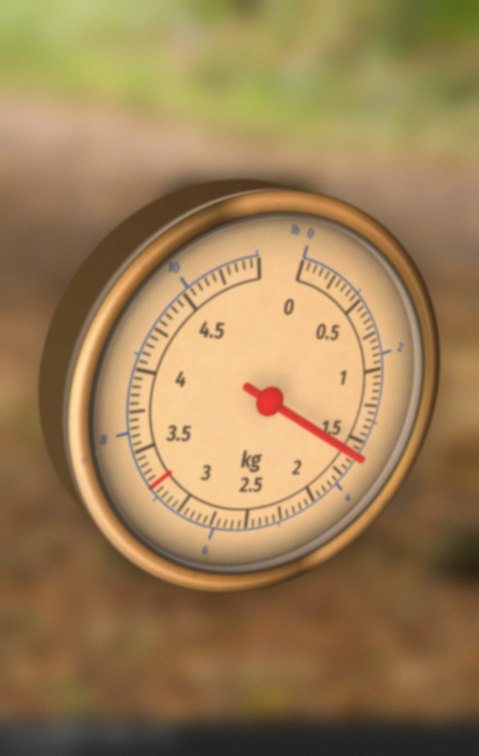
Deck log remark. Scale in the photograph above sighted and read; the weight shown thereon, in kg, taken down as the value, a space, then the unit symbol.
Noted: 1.6 kg
